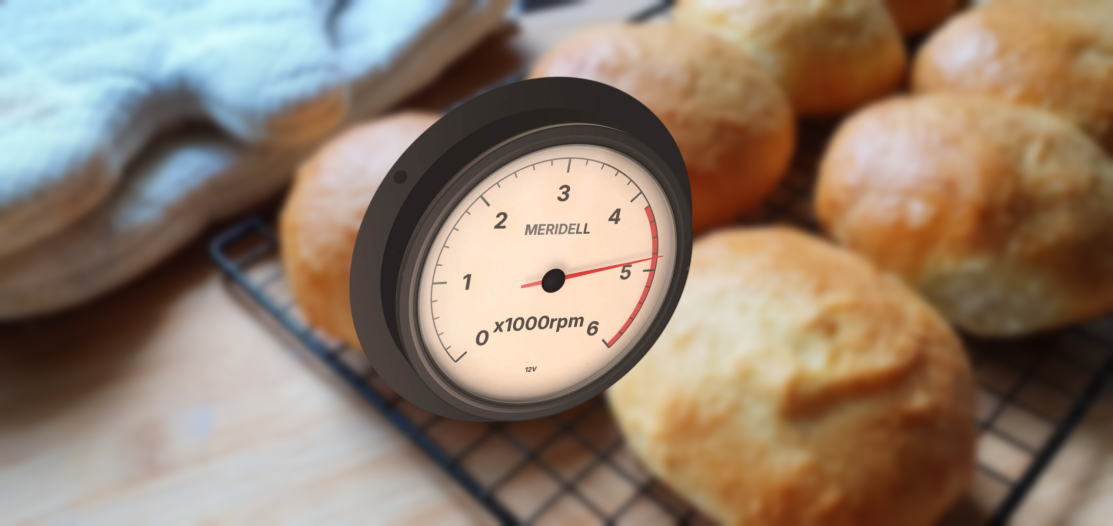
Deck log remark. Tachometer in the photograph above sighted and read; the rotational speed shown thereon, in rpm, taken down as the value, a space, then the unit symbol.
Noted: 4800 rpm
